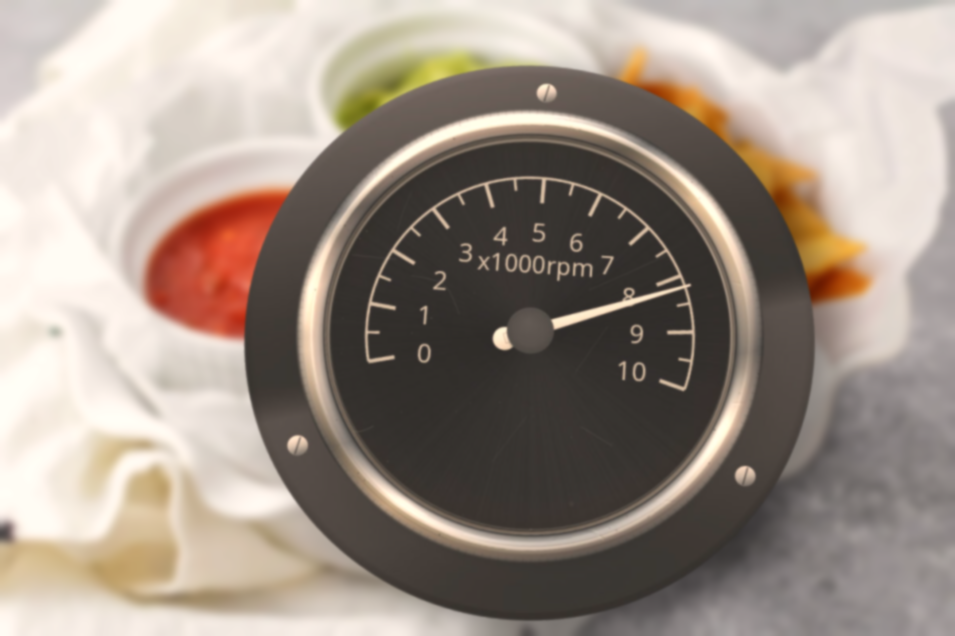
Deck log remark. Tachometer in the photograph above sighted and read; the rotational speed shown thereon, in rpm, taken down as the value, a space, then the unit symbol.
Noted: 8250 rpm
